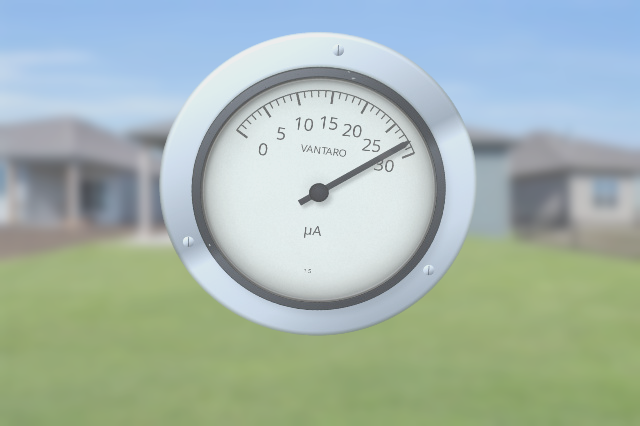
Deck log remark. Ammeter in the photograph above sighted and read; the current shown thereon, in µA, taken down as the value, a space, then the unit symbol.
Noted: 28 µA
